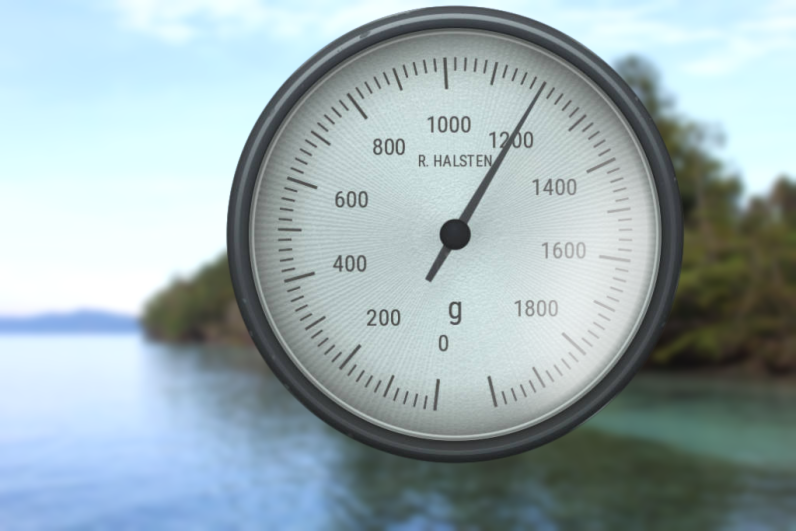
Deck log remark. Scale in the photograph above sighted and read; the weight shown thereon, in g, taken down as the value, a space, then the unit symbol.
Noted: 1200 g
